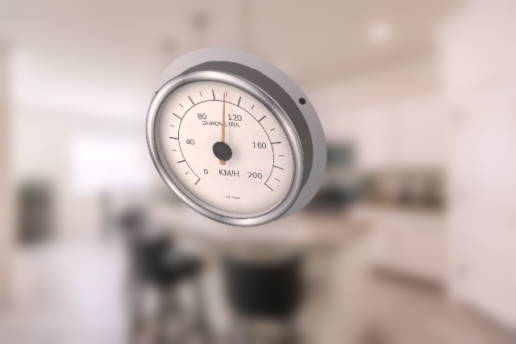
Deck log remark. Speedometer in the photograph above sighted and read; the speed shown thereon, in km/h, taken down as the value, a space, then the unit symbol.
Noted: 110 km/h
